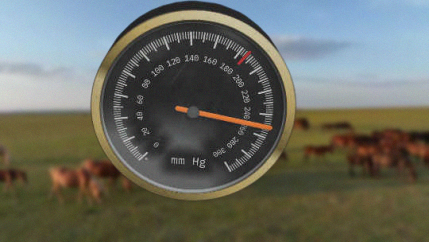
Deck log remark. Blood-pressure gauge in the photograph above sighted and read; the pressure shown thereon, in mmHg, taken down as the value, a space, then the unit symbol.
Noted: 250 mmHg
